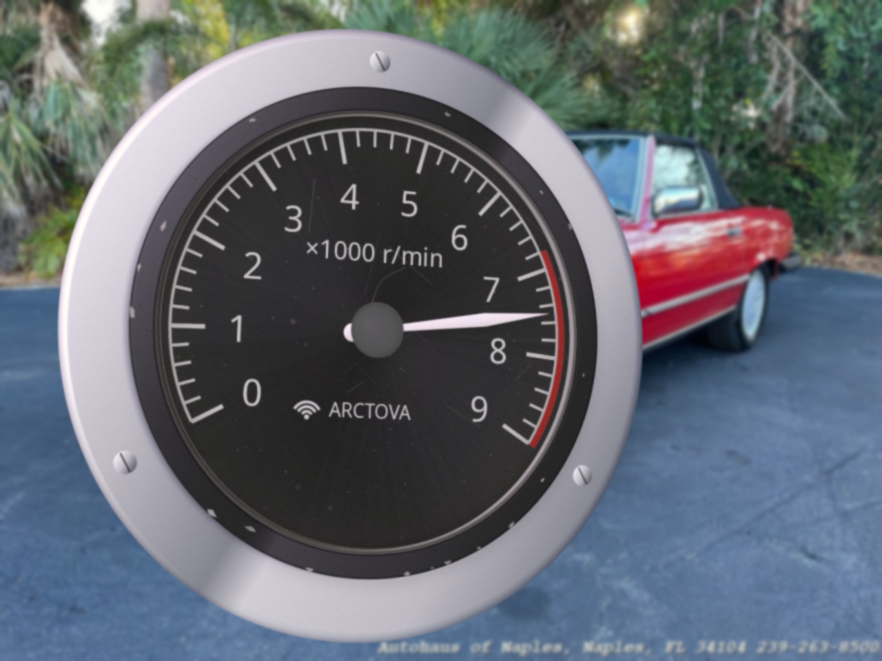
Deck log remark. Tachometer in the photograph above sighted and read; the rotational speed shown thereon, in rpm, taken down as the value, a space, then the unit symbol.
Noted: 7500 rpm
